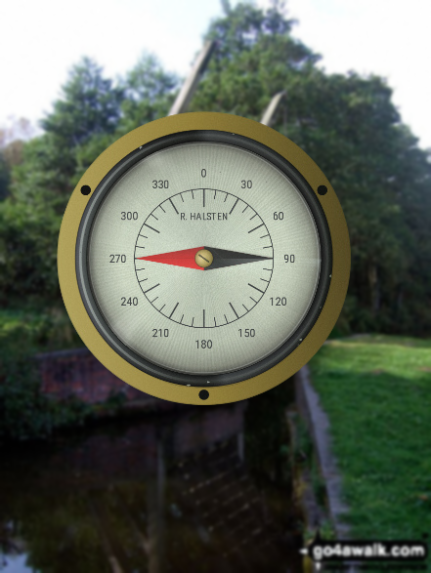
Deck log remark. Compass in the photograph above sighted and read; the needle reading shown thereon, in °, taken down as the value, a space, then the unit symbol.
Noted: 270 °
